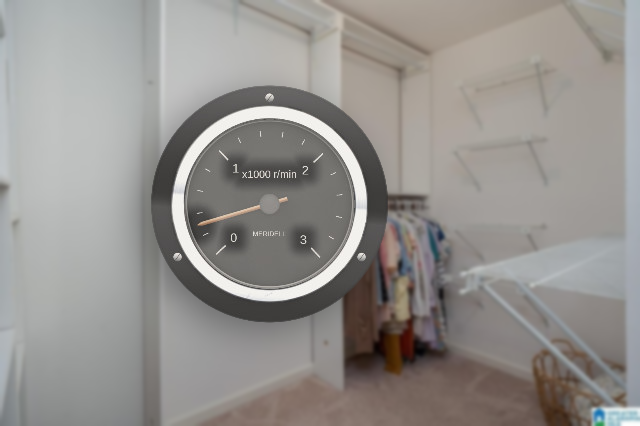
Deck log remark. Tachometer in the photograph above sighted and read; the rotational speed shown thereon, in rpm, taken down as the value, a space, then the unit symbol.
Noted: 300 rpm
